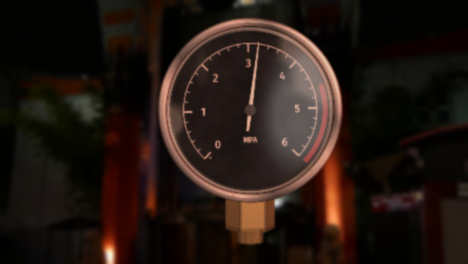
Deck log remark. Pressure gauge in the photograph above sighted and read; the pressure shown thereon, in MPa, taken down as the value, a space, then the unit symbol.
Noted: 3.2 MPa
